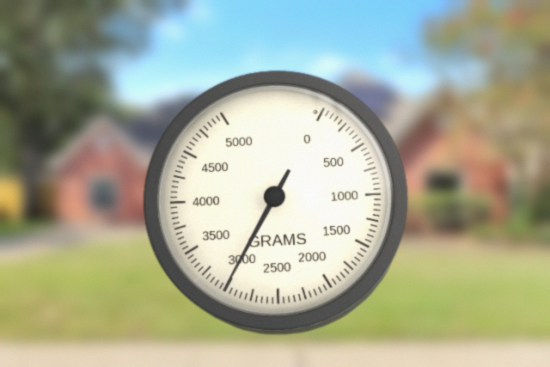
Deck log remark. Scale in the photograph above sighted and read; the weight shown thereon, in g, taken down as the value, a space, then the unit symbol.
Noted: 3000 g
